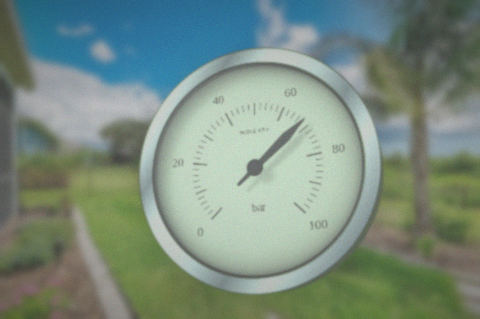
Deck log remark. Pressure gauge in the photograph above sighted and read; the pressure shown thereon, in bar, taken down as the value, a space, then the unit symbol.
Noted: 68 bar
